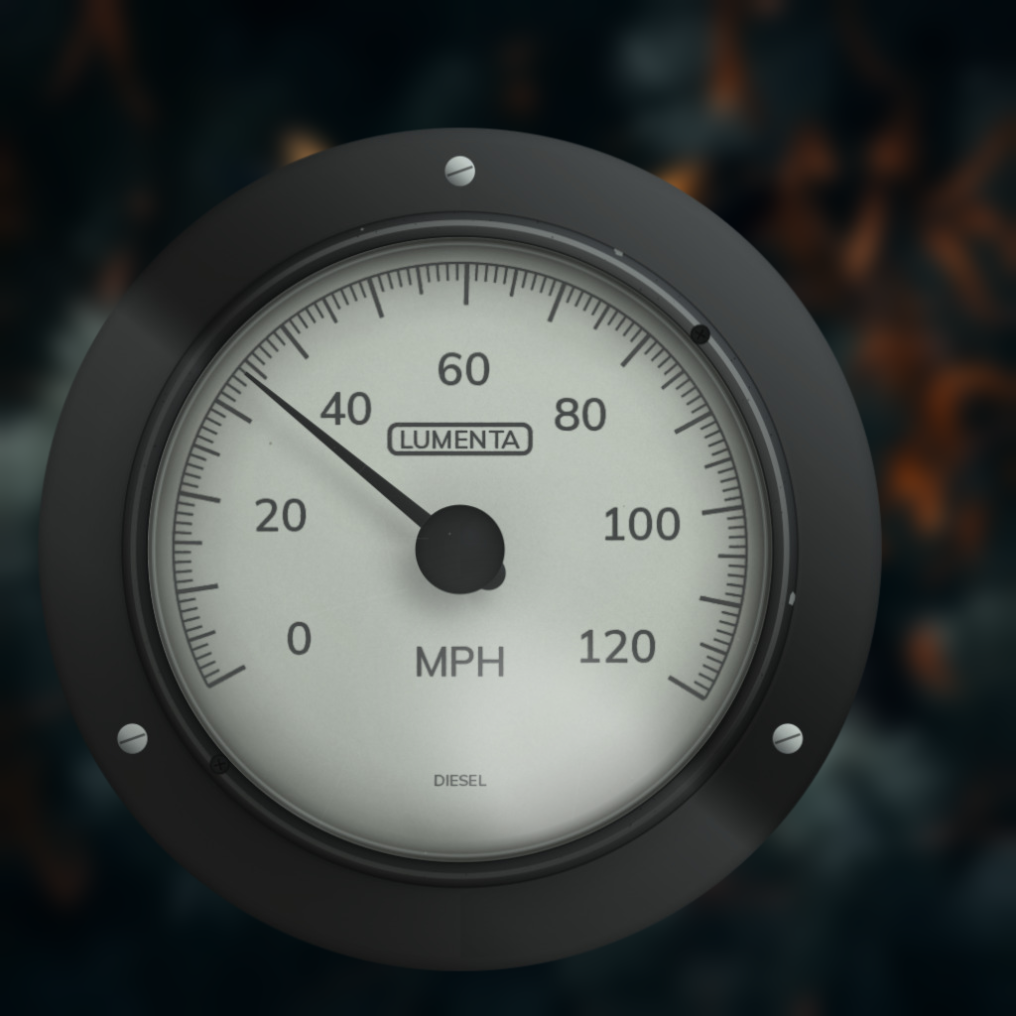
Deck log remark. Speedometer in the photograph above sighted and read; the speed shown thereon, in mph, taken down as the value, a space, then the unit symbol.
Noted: 34 mph
